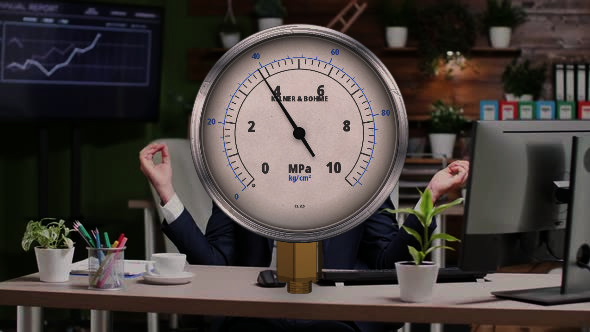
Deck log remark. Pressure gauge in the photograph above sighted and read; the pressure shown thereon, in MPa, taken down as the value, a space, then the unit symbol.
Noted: 3.8 MPa
